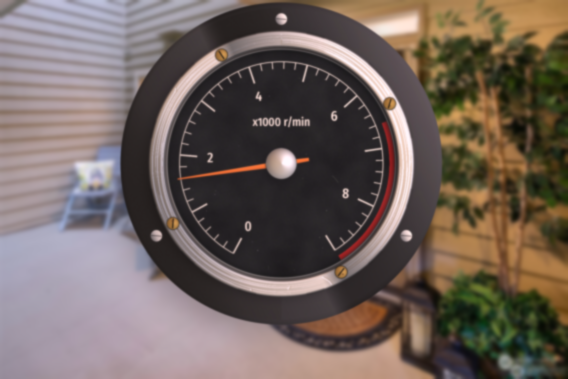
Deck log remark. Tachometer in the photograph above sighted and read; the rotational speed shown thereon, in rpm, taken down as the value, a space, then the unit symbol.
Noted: 1600 rpm
